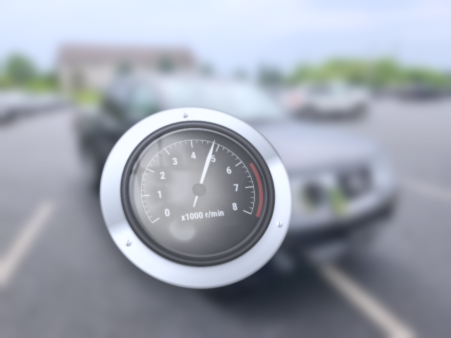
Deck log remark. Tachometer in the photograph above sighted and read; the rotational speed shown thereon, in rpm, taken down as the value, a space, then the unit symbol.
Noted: 4800 rpm
